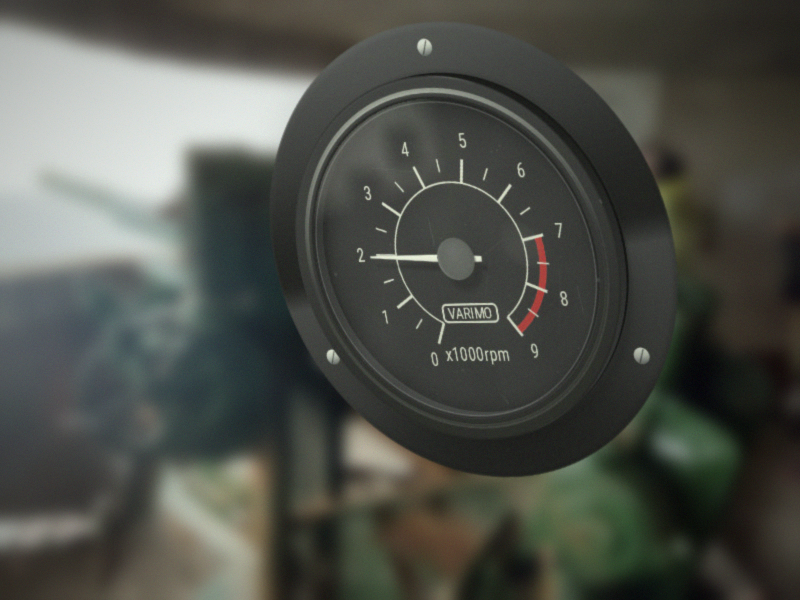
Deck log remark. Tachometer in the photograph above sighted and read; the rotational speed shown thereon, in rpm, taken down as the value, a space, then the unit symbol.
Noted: 2000 rpm
